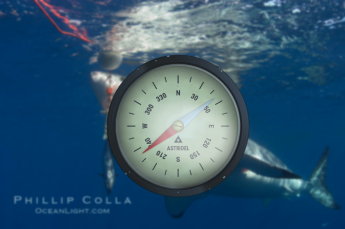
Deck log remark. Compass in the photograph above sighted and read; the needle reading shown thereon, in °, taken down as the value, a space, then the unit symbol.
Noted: 232.5 °
